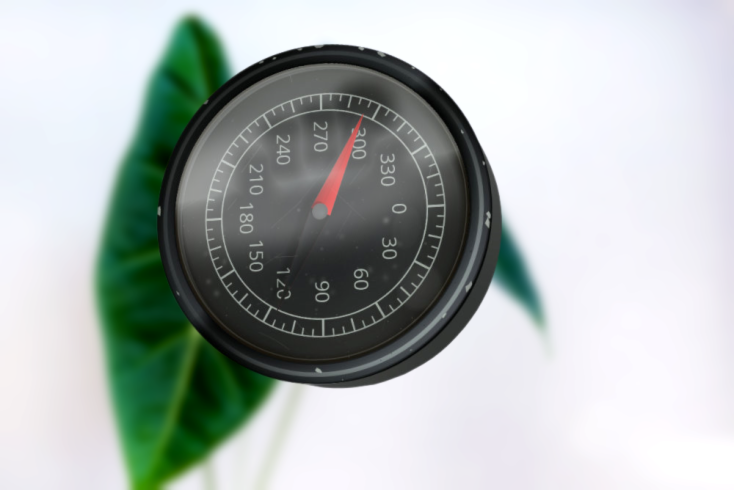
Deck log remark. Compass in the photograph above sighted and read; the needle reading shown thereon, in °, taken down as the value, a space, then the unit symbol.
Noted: 295 °
